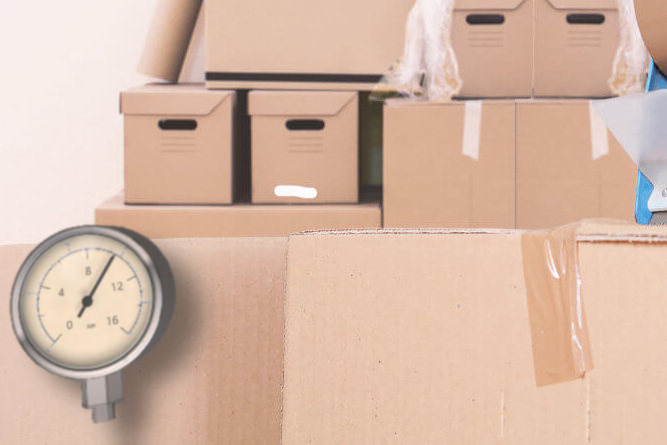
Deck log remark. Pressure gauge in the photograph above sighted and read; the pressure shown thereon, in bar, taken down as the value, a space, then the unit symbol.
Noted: 10 bar
